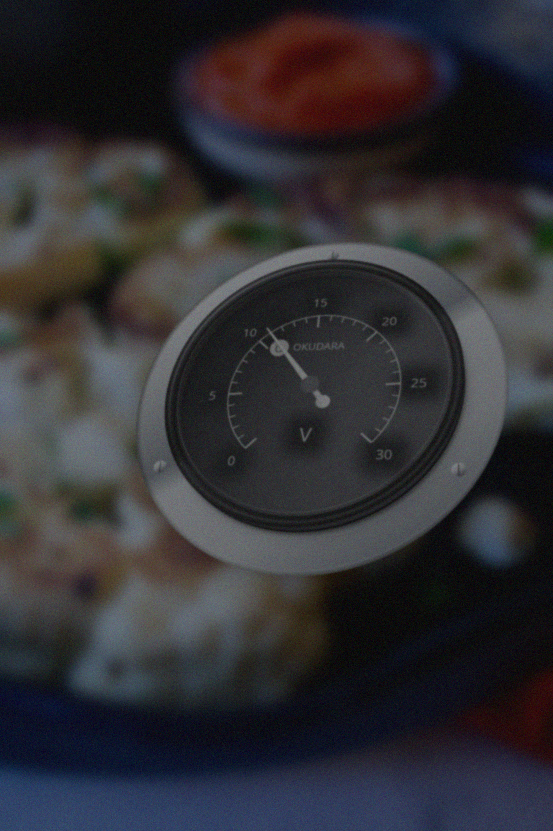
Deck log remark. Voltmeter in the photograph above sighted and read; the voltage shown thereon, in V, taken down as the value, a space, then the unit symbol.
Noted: 11 V
